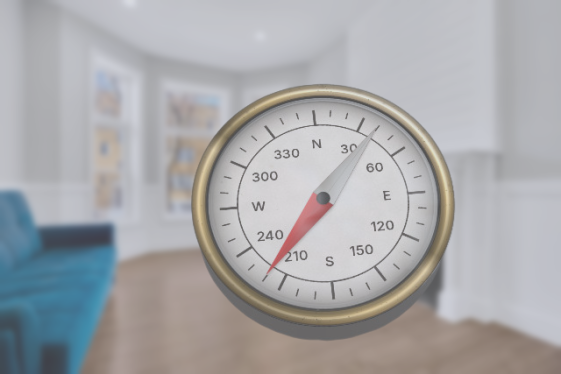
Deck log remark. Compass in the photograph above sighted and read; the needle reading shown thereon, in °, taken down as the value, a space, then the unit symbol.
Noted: 220 °
